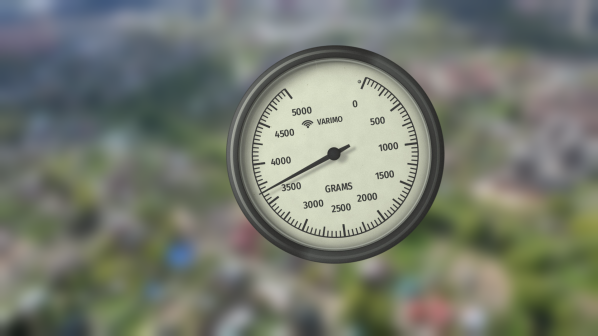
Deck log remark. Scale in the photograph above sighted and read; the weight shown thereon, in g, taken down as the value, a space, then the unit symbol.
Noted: 3650 g
